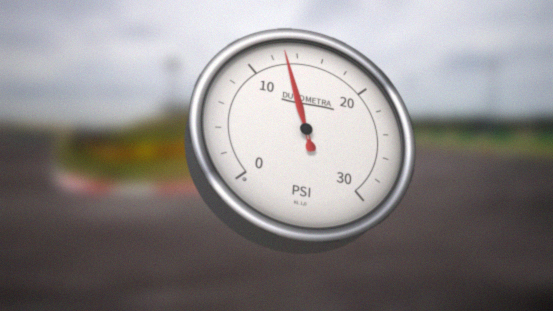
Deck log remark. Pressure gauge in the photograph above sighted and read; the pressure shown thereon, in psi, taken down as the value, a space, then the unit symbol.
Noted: 13 psi
